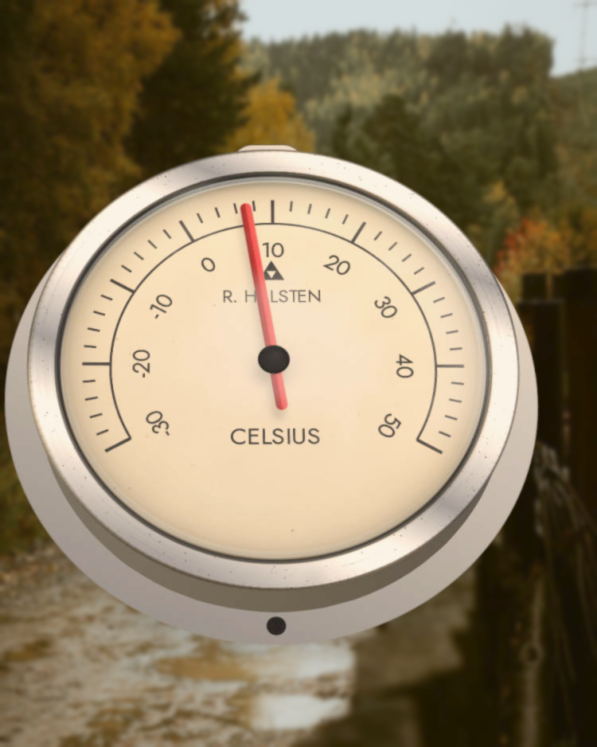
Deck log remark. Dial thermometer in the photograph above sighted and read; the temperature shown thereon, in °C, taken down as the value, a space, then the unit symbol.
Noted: 7 °C
